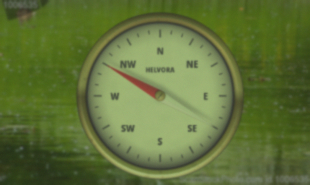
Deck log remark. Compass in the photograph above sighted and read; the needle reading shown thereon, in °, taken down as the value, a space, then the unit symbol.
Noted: 300 °
